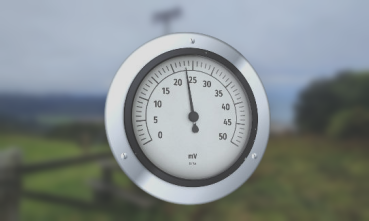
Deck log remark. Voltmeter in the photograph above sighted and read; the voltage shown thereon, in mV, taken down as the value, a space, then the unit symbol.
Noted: 23 mV
